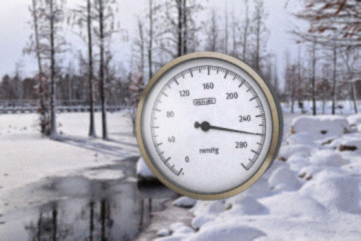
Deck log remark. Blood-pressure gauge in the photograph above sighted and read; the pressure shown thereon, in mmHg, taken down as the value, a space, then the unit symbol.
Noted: 260 mmHg
